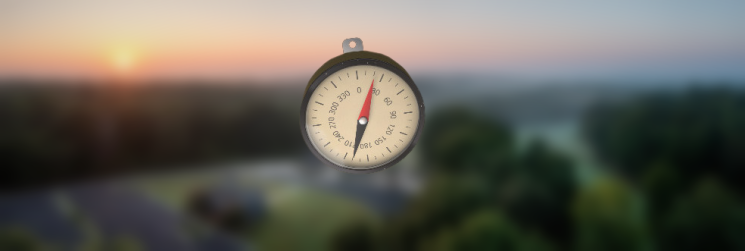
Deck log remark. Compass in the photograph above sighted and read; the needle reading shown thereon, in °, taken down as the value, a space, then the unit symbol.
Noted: 20 °
